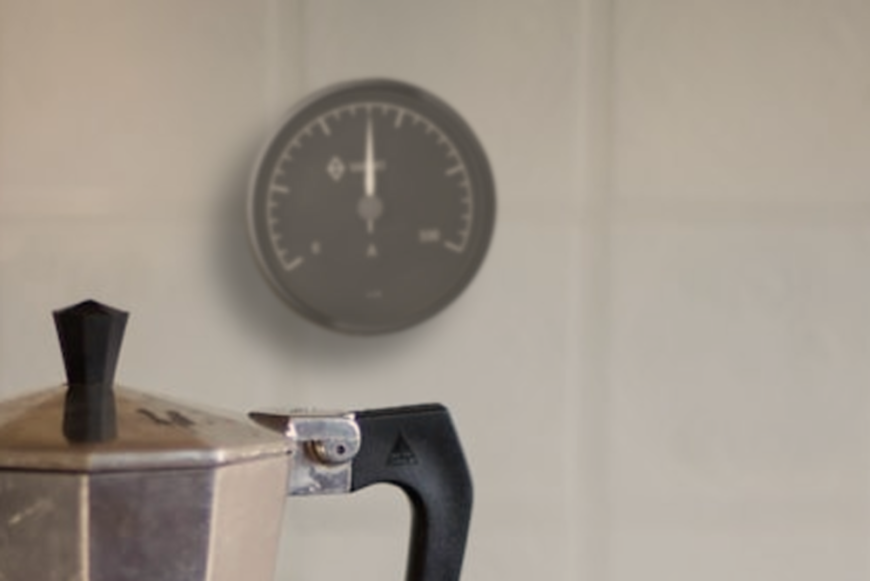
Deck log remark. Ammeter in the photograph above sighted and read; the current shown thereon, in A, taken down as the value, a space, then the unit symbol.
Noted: 260 A
